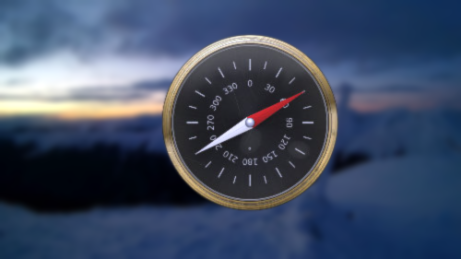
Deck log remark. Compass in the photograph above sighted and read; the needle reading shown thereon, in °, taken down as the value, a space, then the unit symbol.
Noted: 60 °
